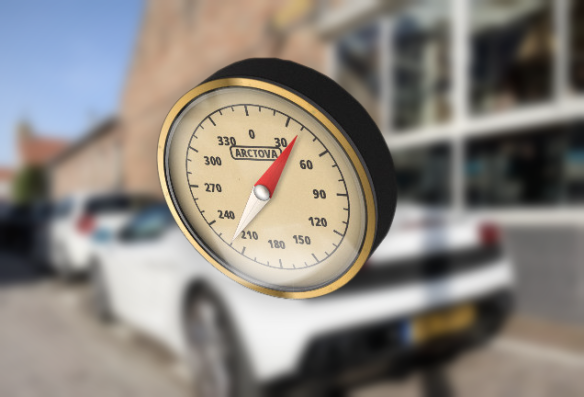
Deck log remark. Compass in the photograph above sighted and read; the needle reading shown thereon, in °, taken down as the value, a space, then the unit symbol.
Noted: 40 °
